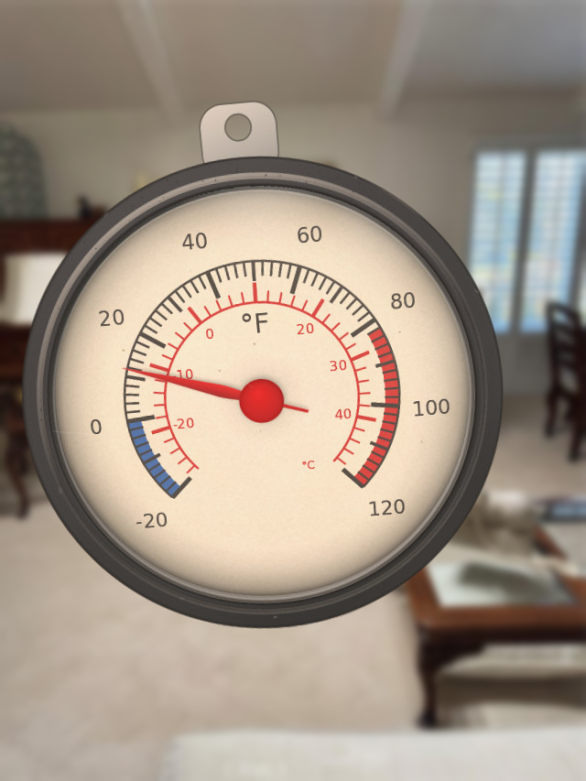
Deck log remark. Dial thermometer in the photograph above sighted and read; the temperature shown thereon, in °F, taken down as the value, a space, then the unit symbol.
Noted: 12 °F
